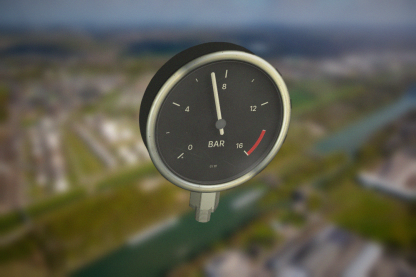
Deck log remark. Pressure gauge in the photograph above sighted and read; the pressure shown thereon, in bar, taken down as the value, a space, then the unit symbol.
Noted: 7 bar
